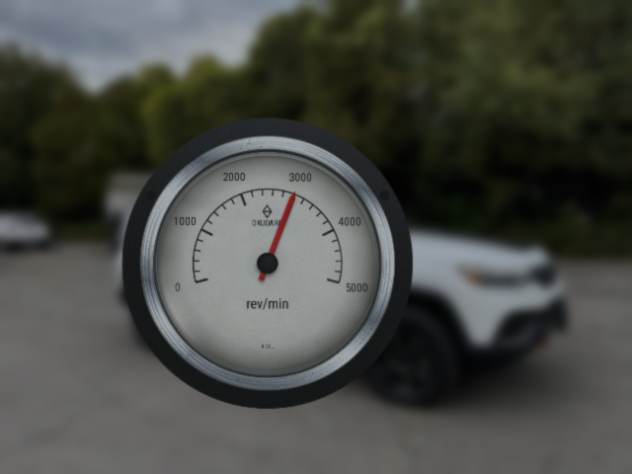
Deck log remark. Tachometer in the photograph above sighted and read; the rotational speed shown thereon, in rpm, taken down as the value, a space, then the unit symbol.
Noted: 3000 rpm
